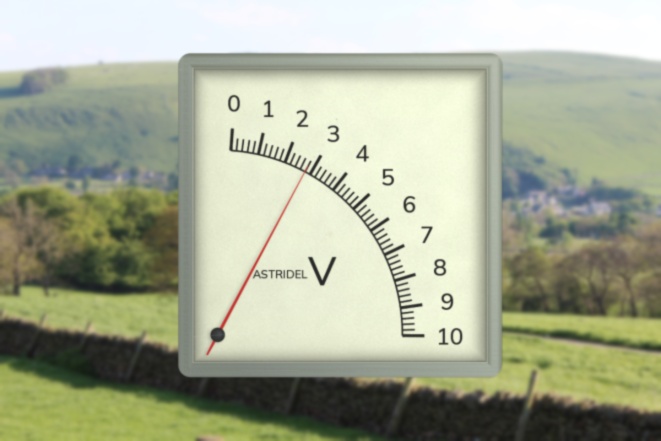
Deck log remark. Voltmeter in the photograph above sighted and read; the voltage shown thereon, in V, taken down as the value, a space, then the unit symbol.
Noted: 2.8 V
